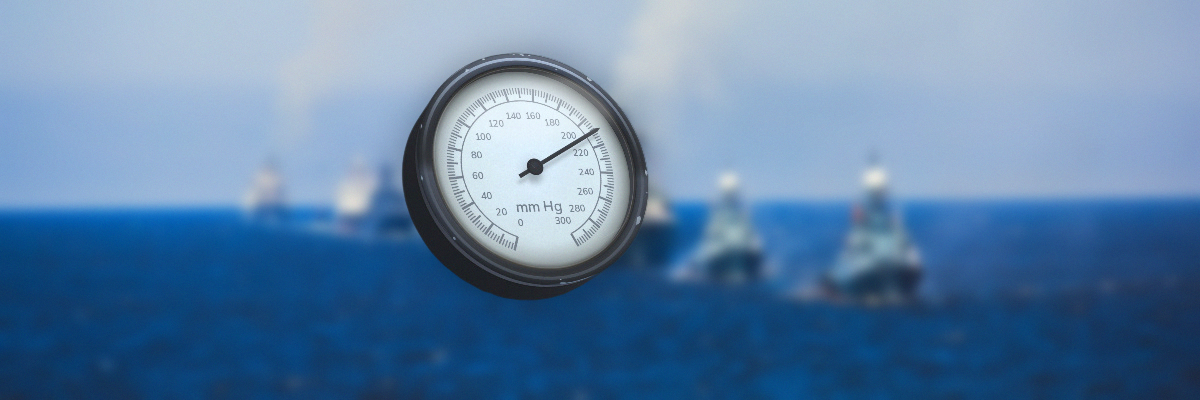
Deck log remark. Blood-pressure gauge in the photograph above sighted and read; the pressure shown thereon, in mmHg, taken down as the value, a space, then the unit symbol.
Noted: 210 mmHg
